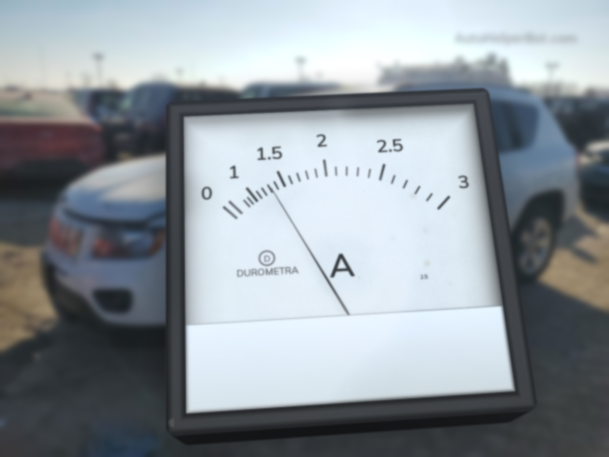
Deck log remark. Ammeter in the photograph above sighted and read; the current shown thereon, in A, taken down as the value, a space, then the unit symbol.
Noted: 1.3 A
